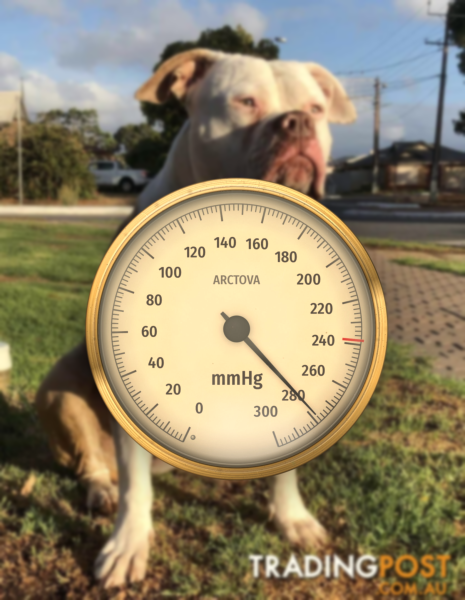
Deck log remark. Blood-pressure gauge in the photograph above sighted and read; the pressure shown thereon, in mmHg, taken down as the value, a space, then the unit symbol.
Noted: 278 mmHg
